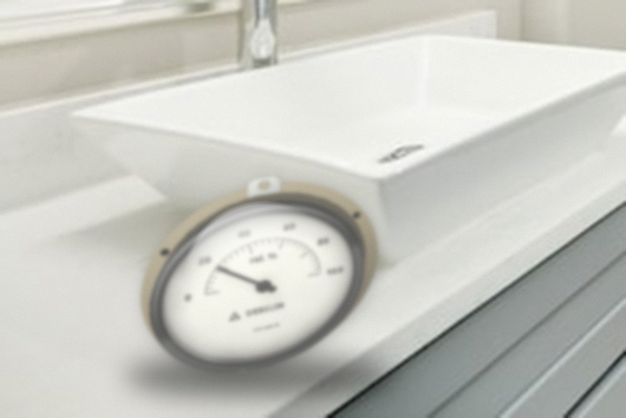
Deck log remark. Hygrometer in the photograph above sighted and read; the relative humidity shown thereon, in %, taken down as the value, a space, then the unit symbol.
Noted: 20 %
